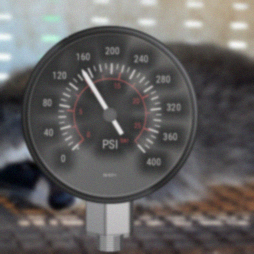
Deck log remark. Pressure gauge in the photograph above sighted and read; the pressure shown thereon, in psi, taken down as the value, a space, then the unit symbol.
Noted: 150 psi
